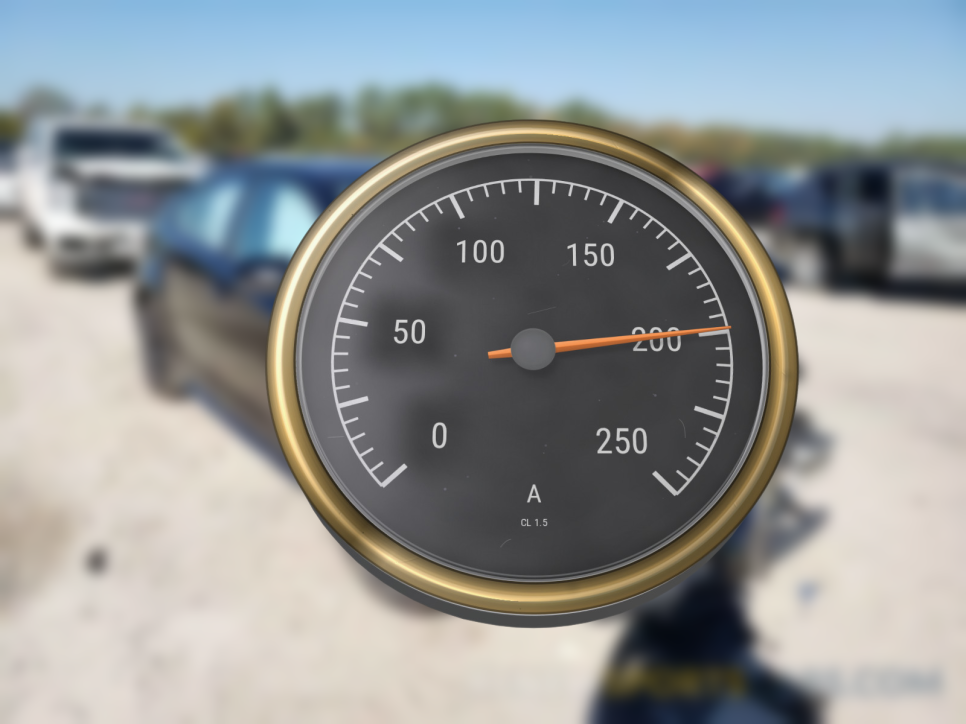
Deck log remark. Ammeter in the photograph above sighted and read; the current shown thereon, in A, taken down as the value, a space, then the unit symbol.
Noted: 200 A
